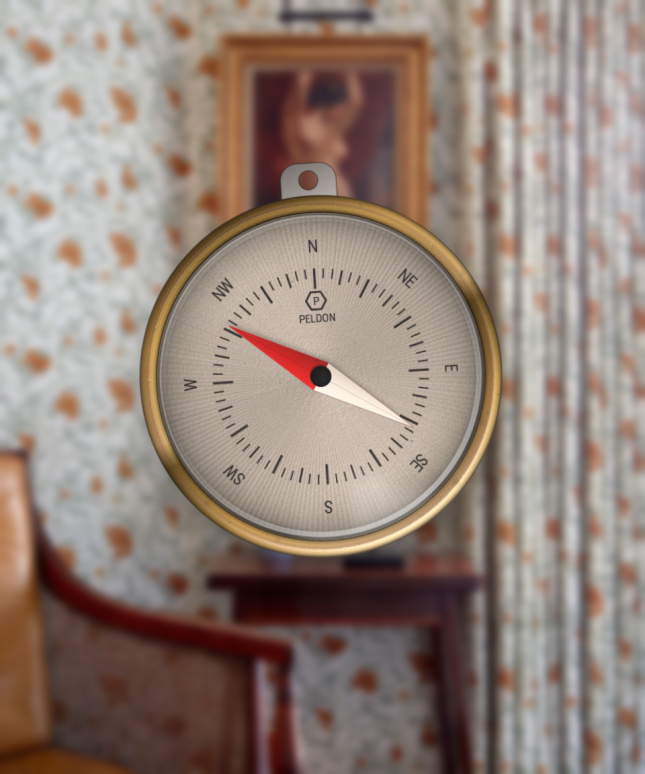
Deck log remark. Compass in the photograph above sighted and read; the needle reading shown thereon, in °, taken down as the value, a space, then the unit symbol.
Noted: 302.5 °
